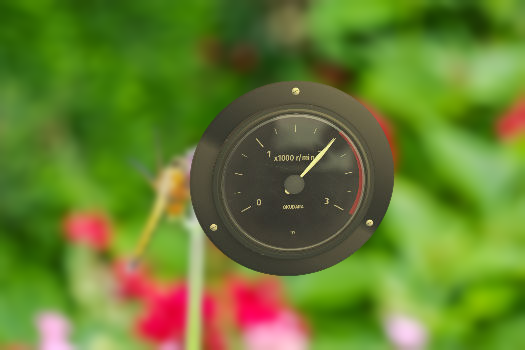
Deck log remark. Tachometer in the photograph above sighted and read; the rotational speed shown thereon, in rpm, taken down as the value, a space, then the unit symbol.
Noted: 2000 rpm
